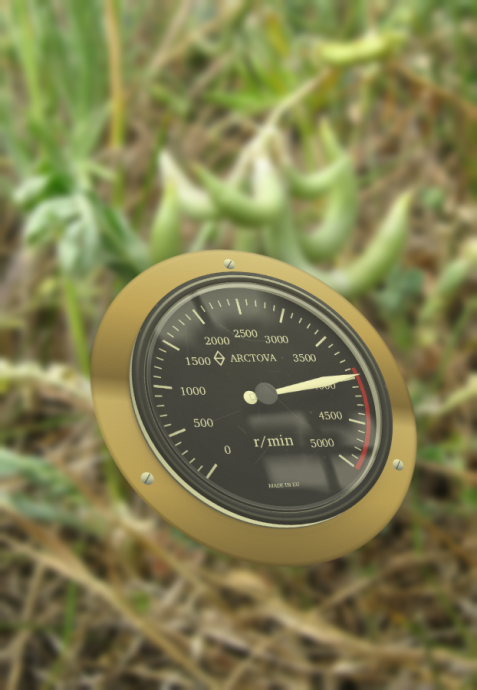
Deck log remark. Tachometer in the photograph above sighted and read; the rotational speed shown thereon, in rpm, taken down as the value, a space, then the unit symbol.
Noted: 4000 rpm
